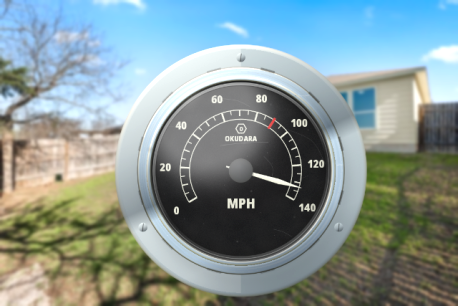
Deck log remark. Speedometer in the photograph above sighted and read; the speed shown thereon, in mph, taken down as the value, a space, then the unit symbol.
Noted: 132.5 mph
